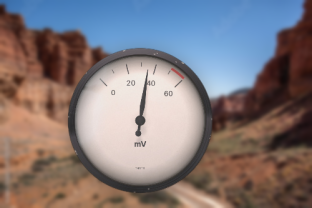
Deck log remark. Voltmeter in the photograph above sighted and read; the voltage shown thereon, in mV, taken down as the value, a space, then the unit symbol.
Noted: 35 mV
